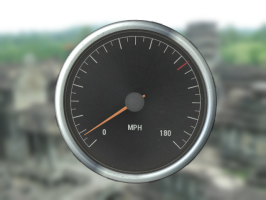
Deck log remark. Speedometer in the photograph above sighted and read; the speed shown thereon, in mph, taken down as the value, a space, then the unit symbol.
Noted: 7.5 mph
